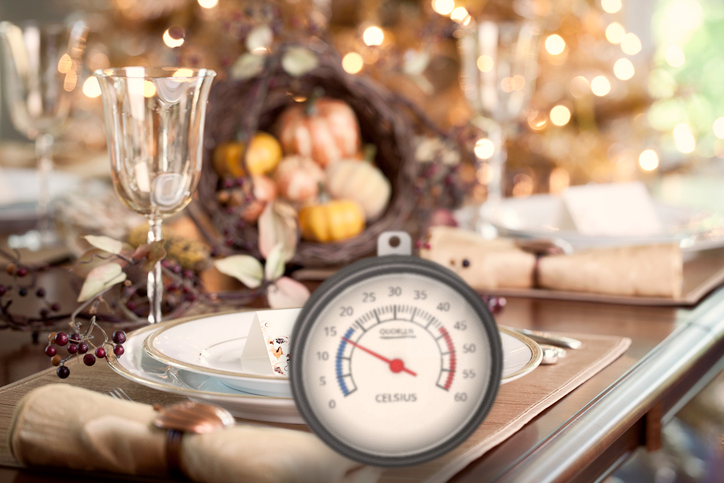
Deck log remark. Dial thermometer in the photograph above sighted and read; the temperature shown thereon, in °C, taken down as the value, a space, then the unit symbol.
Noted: 15 °C
